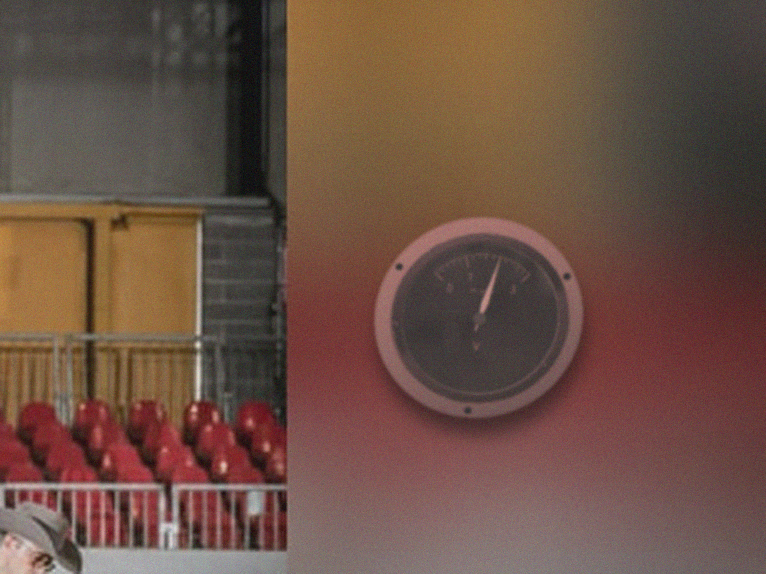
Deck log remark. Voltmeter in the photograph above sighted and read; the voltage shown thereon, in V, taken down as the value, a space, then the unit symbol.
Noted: 2 V
